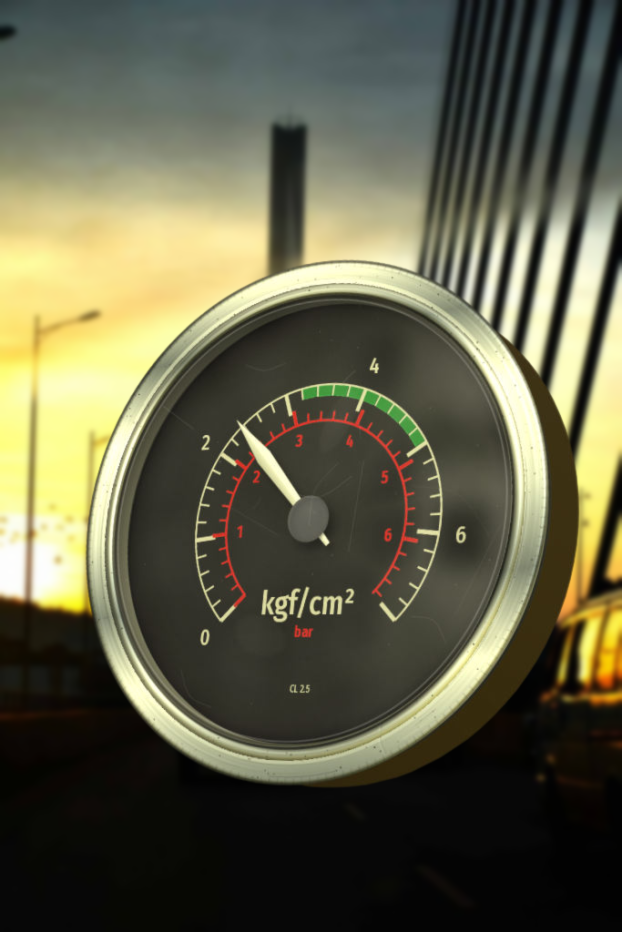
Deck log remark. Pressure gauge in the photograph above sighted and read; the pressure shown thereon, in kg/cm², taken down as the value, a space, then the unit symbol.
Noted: 2.4 kg/cm²
